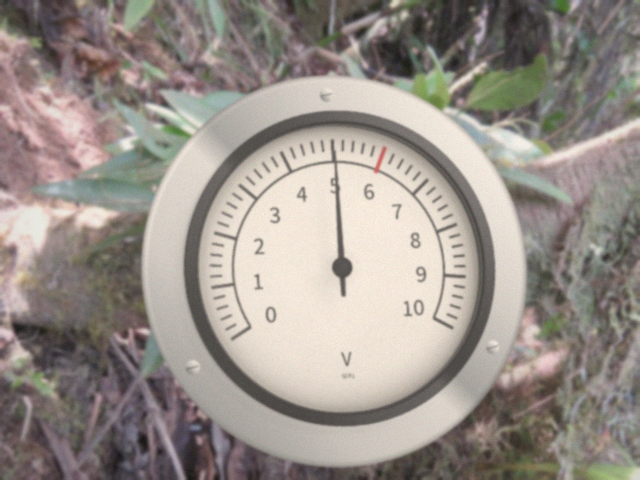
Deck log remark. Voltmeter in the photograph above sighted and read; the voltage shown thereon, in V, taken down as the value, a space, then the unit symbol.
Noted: 5 V
